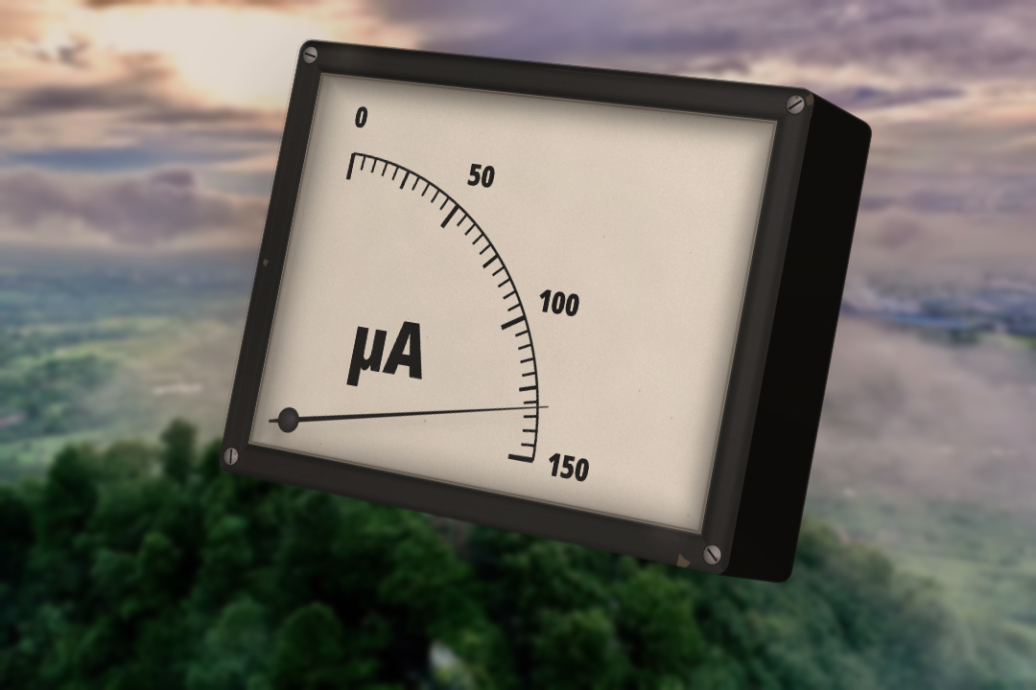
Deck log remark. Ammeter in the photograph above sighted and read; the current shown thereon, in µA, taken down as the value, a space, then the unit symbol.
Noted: 132.5 µA
